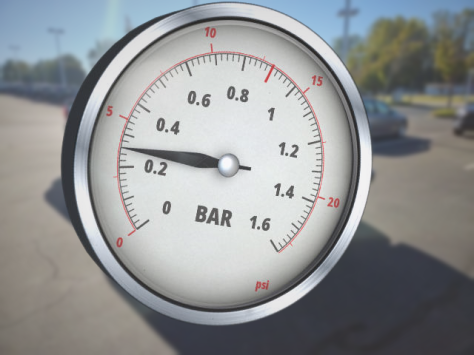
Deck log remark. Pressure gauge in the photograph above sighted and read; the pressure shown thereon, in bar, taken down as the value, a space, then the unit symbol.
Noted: 0.26 bar
